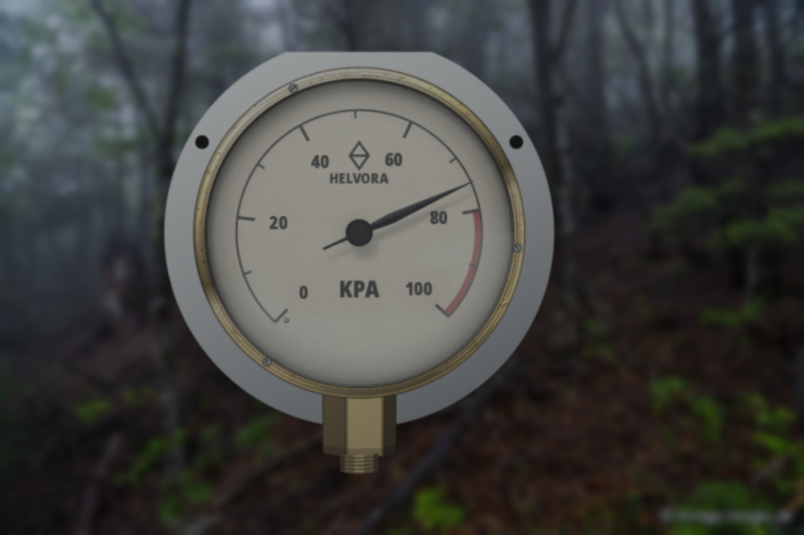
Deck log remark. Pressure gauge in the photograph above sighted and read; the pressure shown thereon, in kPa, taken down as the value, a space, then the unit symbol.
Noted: 75 kPa
